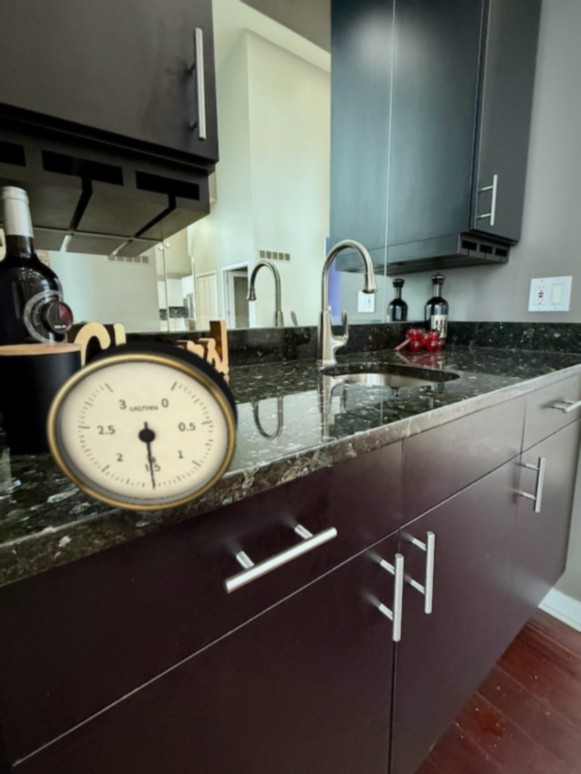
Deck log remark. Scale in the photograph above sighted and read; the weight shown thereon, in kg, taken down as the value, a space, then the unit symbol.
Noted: 1.5 kg
